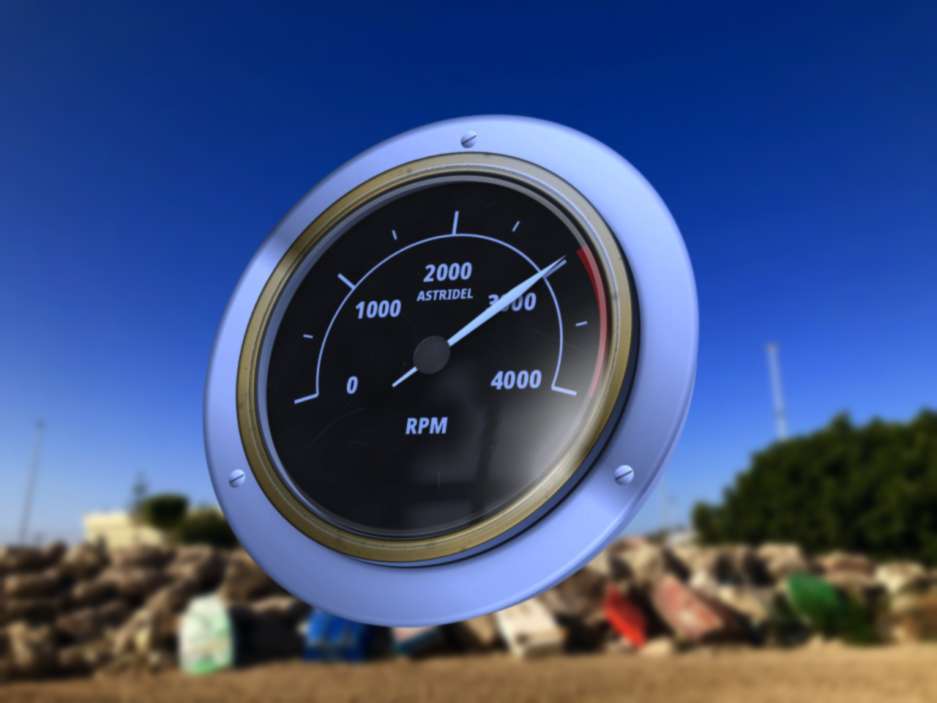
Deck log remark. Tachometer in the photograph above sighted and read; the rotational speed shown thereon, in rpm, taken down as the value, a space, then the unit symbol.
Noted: 3000 rpm
